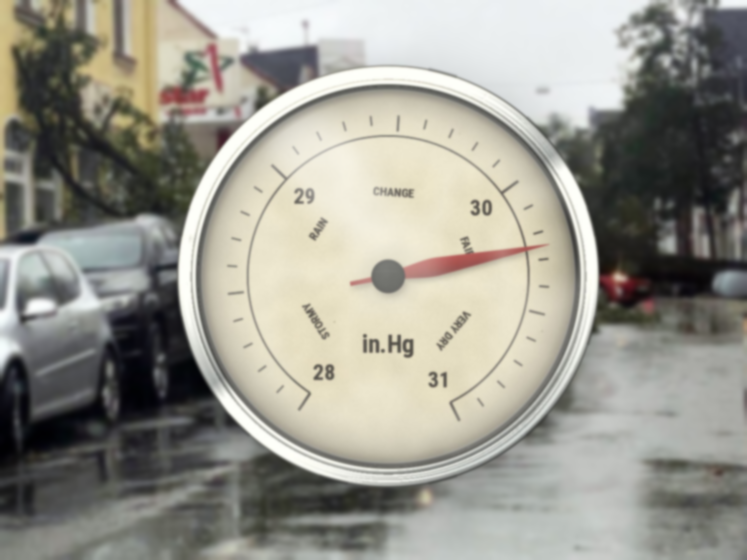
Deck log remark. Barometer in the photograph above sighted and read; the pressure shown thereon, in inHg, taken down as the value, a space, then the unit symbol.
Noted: 30.25 inHg
